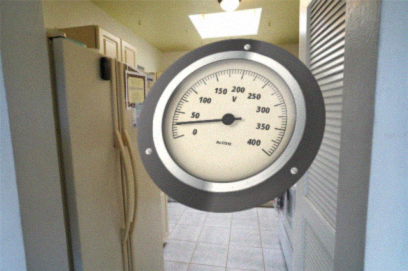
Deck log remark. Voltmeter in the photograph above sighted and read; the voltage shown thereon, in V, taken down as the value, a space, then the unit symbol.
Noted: 25 V
